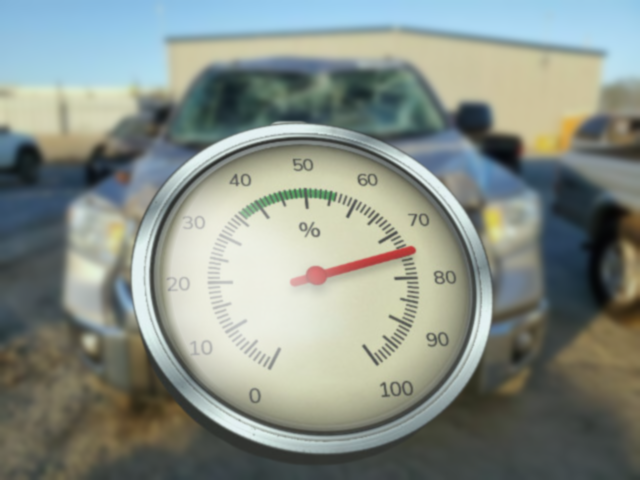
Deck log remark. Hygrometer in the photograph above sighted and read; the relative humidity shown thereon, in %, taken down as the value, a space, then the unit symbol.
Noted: 75 %
